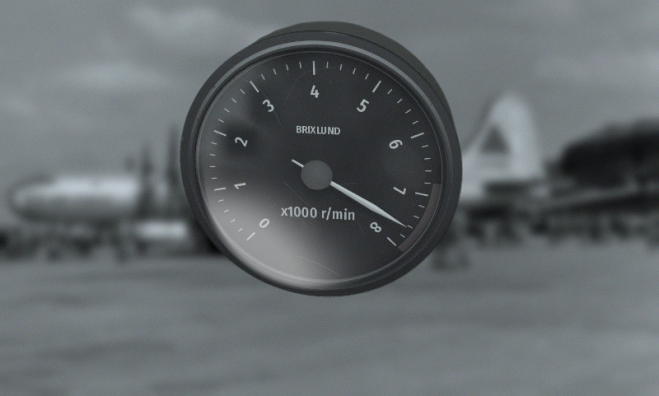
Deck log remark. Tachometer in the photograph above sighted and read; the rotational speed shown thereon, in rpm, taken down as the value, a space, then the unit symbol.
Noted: 7600 rpm
